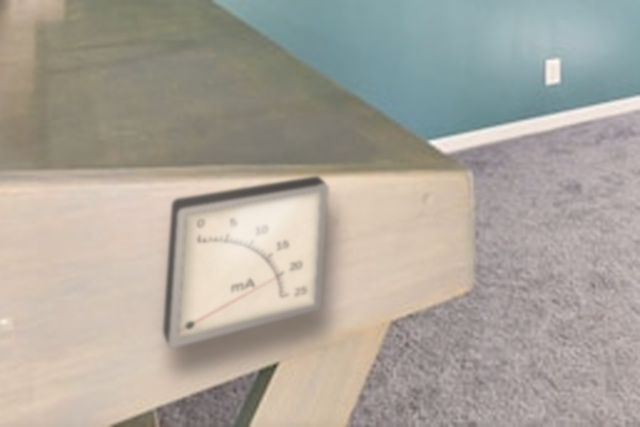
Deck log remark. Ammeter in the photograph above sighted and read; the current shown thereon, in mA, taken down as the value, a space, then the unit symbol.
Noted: 20 mA
